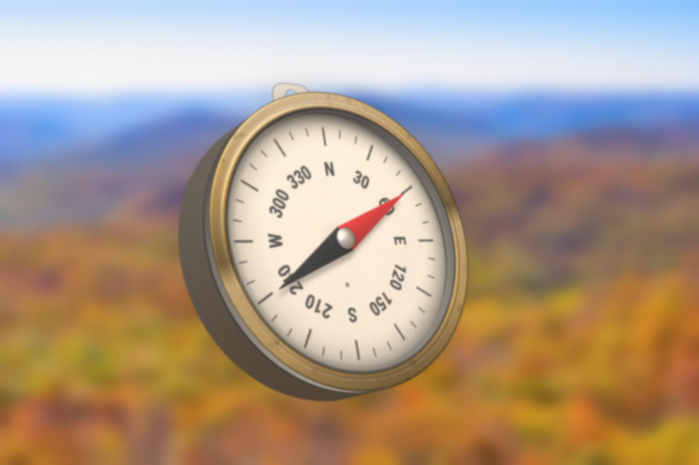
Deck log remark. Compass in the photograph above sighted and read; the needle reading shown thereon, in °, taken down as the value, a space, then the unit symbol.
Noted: 60 °
